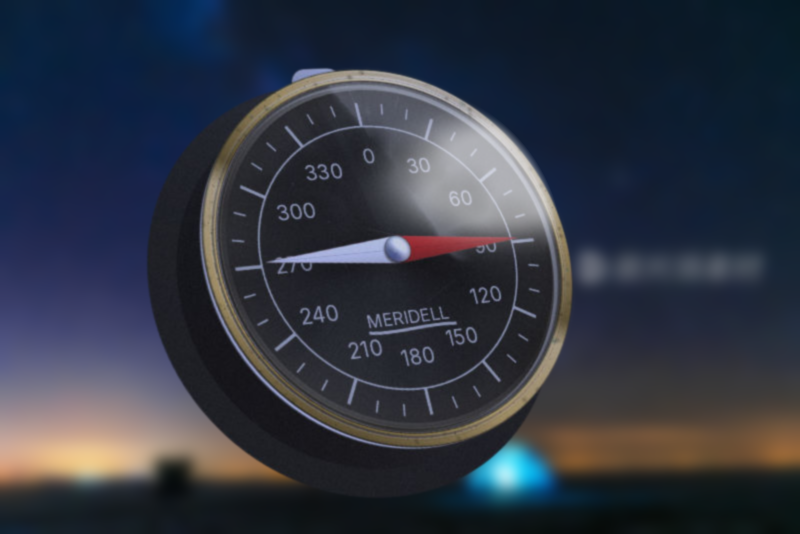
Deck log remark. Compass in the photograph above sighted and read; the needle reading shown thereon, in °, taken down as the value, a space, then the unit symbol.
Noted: 90 °
